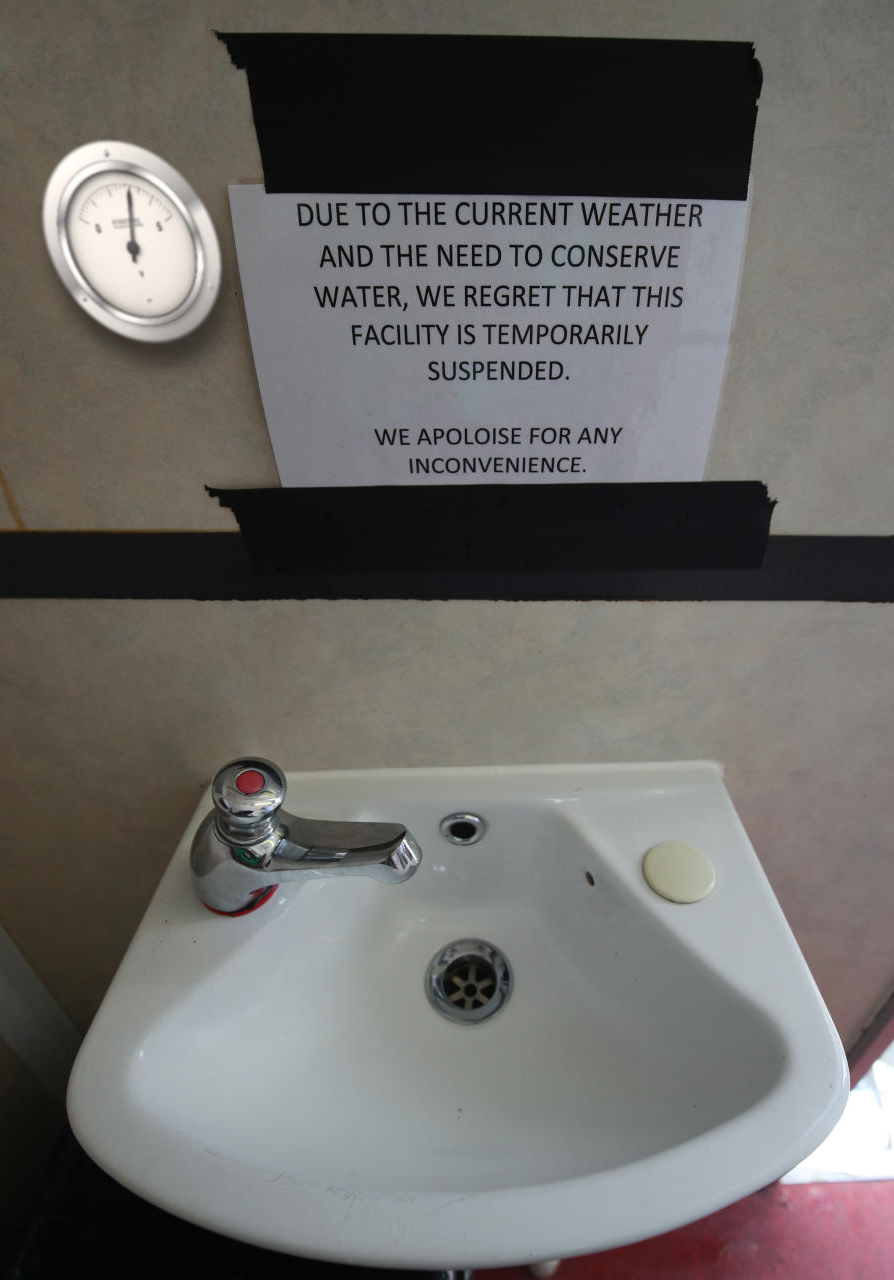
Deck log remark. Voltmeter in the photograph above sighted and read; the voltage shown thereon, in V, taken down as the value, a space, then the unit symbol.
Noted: 3 V
